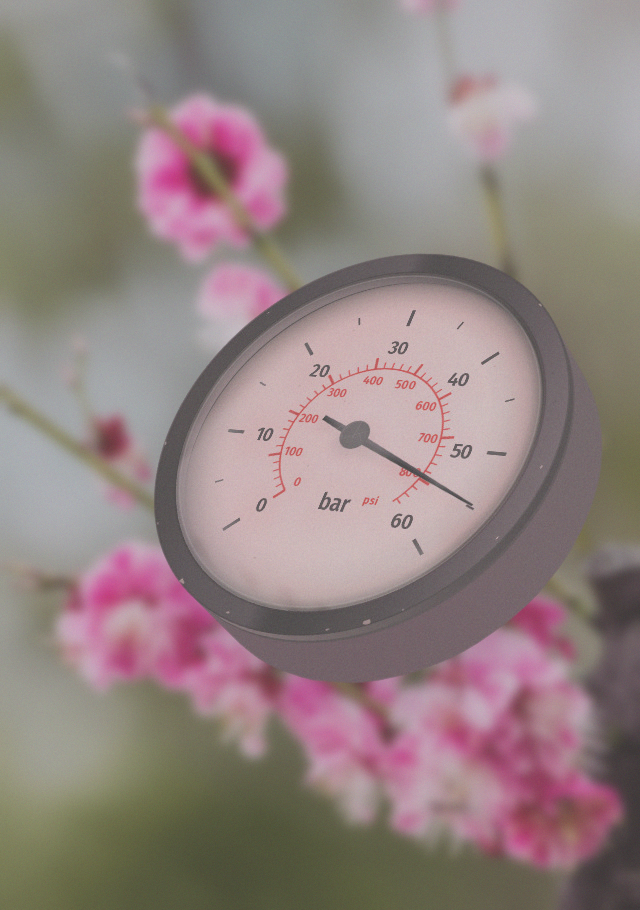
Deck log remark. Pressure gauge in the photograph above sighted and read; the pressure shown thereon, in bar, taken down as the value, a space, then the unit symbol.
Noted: 55 bar
